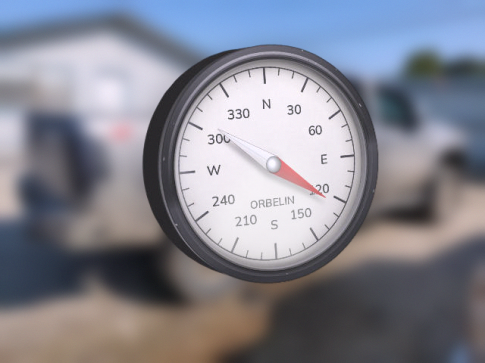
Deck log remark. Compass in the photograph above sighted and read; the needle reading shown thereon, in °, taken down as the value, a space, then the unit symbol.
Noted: 125 °
